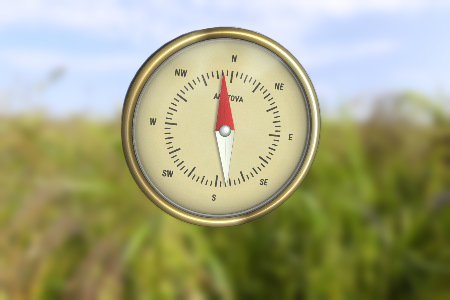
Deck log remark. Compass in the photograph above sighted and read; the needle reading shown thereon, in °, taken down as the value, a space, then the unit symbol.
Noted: 350 °
